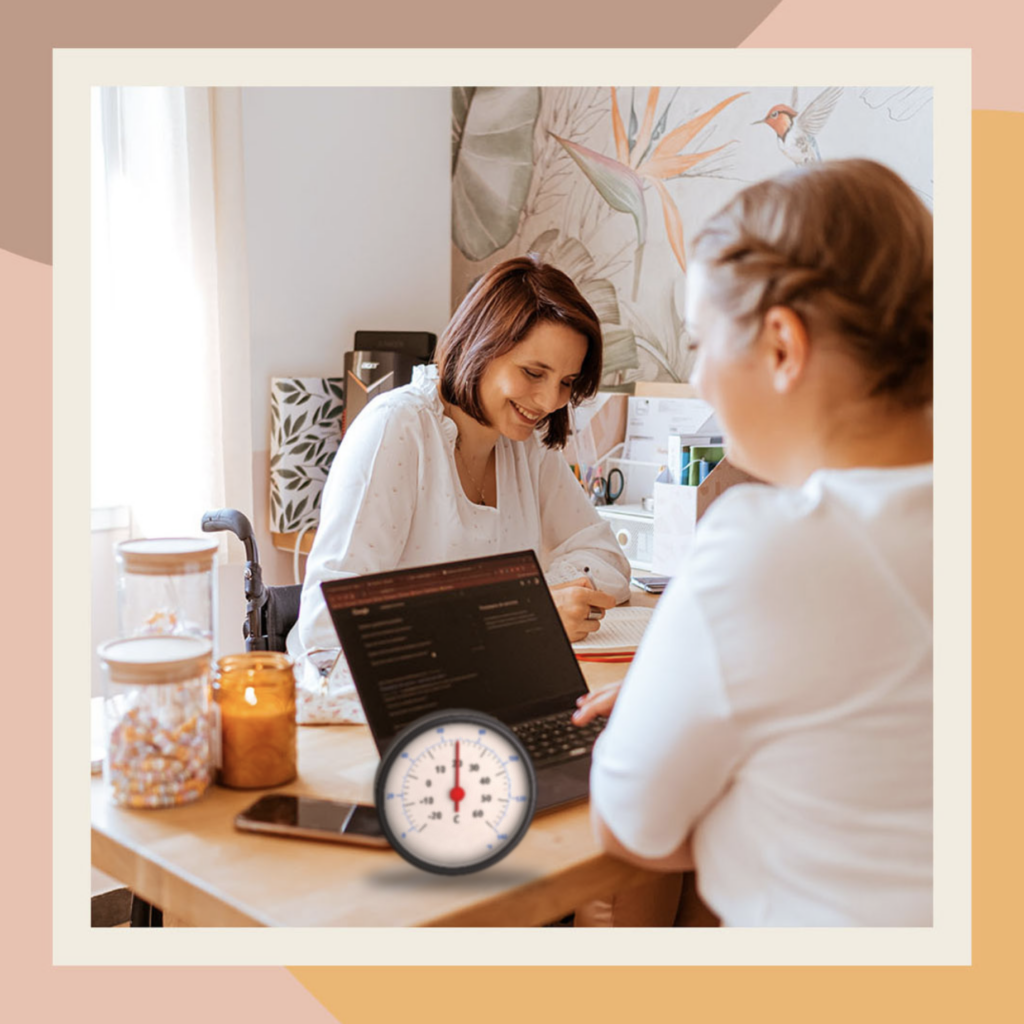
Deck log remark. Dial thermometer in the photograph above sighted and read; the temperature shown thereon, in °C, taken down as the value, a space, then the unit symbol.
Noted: 20 °C
